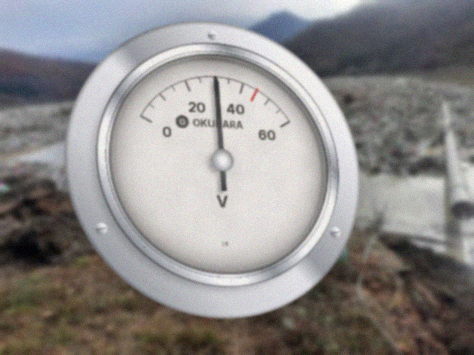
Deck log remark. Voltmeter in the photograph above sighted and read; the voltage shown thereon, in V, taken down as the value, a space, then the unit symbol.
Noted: 30 V
